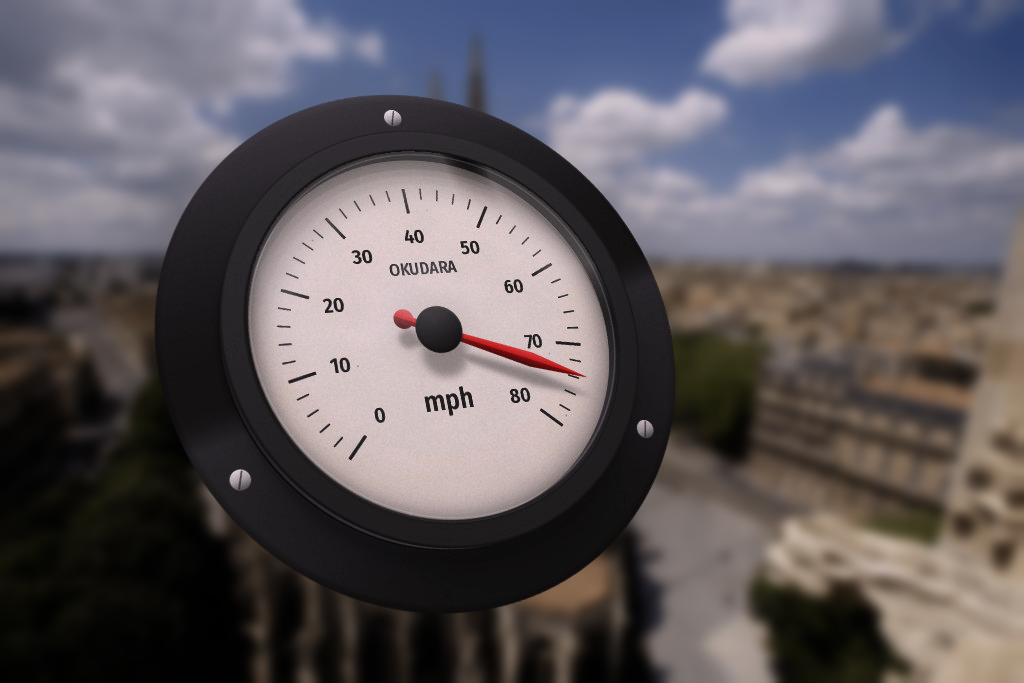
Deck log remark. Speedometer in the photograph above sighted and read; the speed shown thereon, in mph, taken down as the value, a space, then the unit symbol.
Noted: 74 mph
